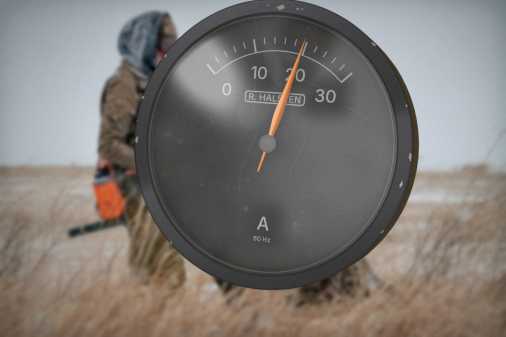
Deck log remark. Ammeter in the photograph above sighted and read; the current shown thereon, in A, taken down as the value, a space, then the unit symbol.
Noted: 20 A
